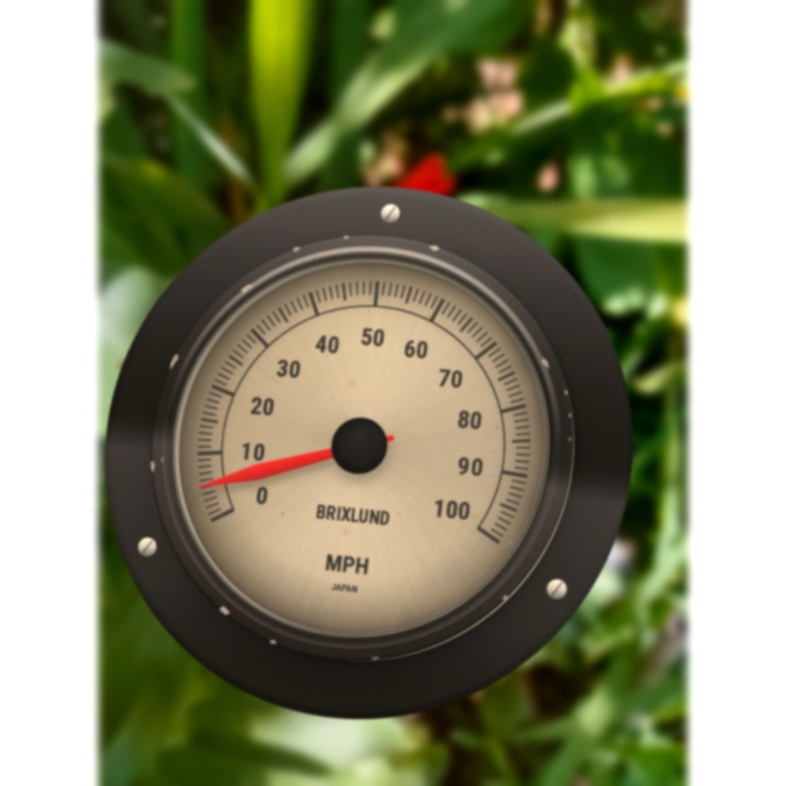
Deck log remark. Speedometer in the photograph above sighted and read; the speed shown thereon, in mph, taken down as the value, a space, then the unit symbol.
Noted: 5 mph
